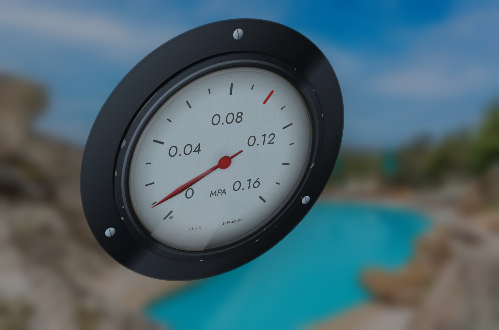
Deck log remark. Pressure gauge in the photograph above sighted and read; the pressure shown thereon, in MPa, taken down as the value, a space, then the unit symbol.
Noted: 0.01 MPa
